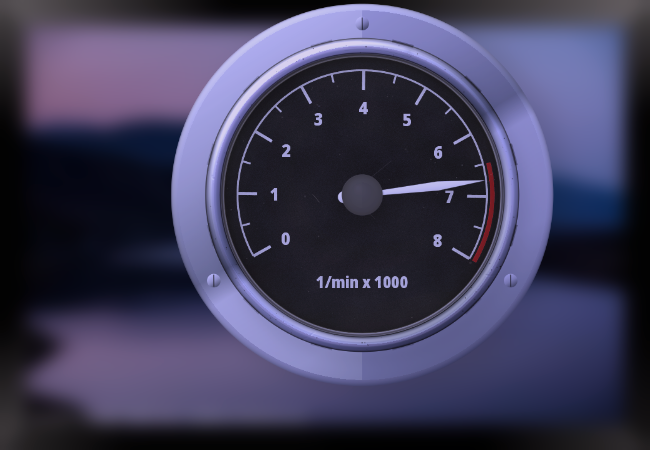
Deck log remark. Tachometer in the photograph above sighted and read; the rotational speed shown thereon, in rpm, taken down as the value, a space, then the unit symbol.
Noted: 6750 rpm
